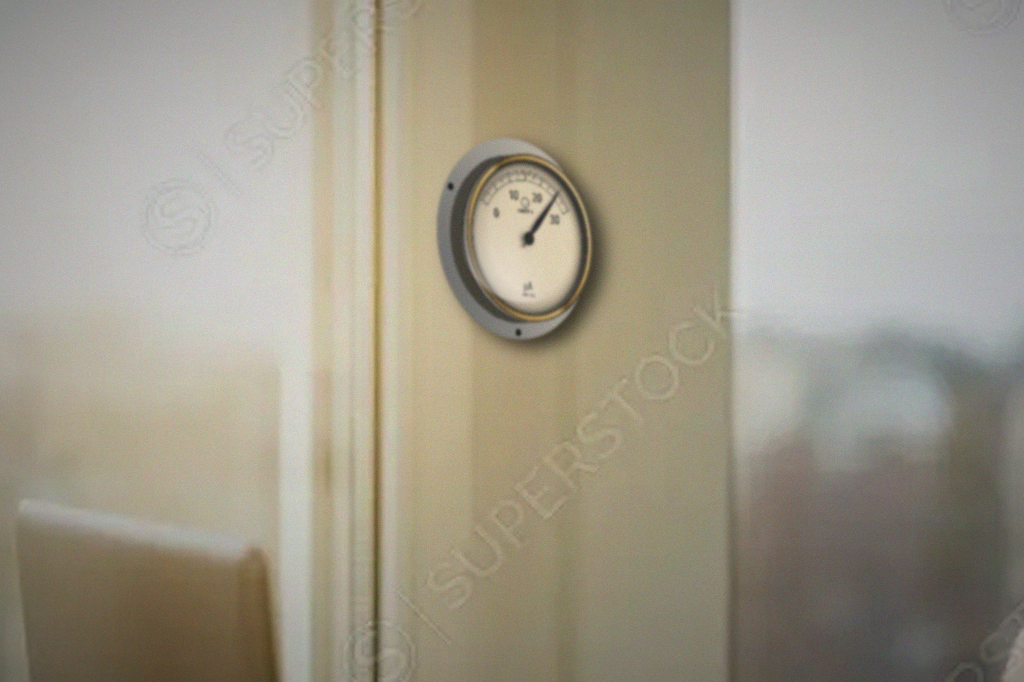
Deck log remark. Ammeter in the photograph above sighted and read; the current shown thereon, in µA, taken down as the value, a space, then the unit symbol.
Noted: 25 µA
